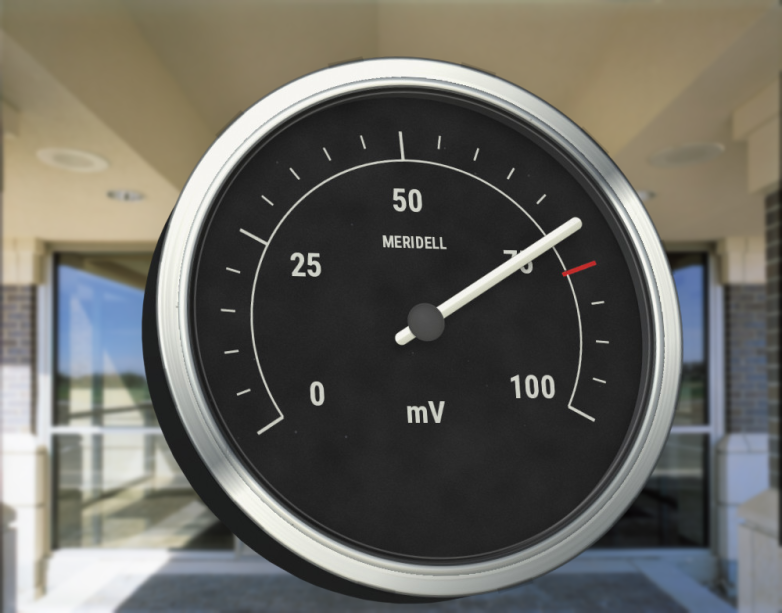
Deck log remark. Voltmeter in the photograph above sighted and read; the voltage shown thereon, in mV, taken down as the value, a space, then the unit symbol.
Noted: 75 mV
